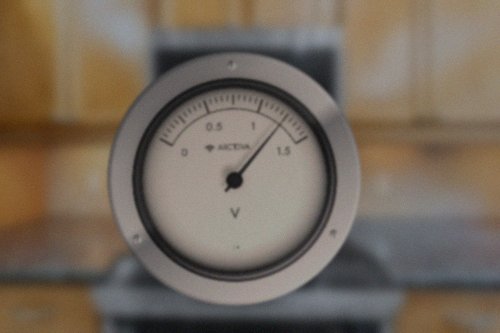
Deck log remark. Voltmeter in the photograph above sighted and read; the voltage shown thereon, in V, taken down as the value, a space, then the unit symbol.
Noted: 1.25 V
